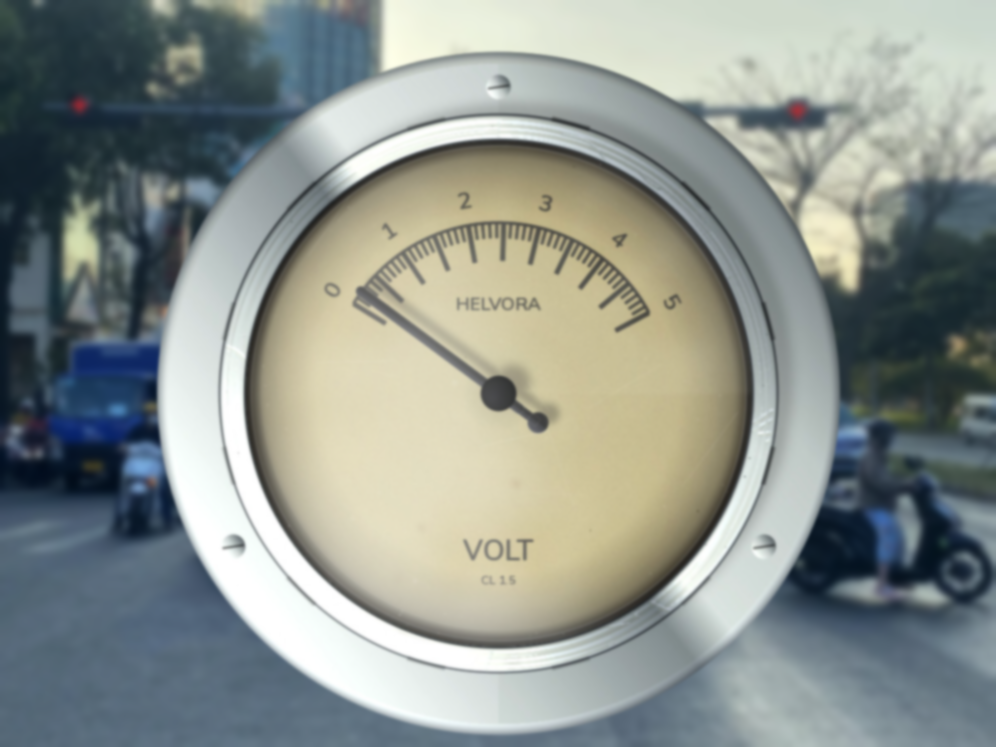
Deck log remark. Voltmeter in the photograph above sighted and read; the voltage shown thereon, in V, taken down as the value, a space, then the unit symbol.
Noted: 0.2 V
